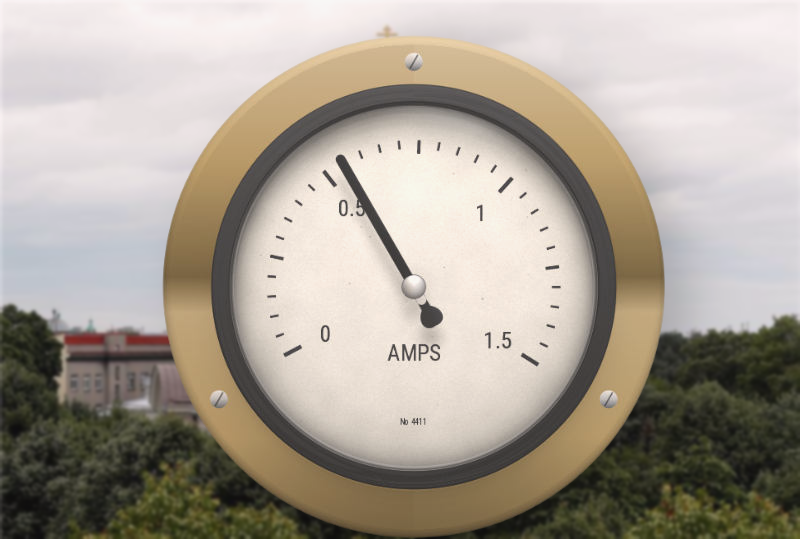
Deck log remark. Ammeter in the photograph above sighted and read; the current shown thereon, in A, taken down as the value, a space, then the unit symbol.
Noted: 0.55 A
